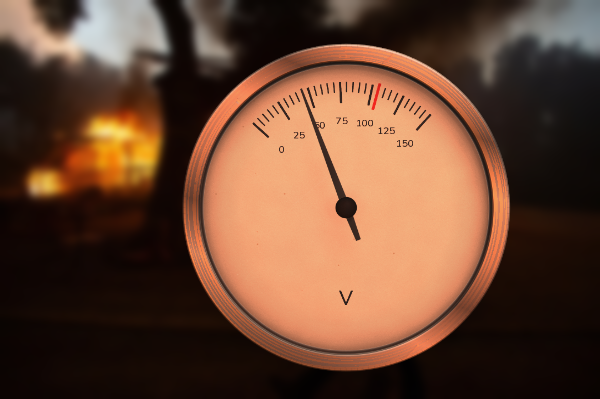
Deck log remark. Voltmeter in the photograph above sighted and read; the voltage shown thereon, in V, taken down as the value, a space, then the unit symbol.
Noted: 45 V
